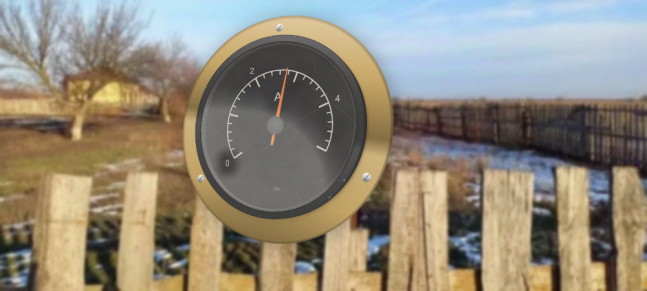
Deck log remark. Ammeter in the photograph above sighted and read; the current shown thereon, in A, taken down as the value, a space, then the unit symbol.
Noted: 2.8 A
